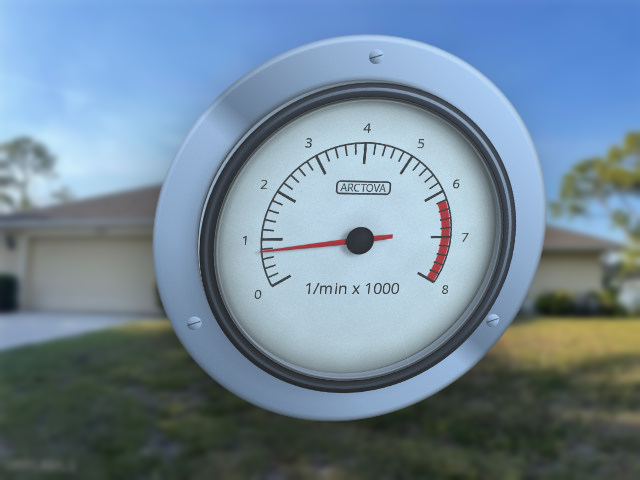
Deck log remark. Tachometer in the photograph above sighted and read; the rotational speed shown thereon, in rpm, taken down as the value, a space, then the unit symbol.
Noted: 800 rpm
